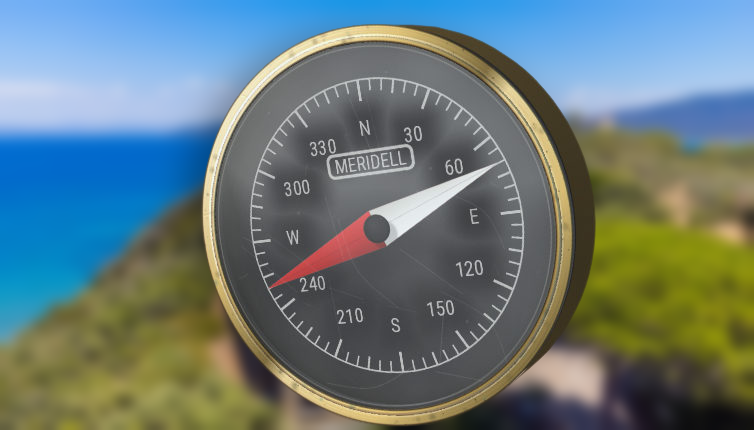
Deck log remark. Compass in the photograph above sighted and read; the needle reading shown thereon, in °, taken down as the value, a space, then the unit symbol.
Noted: 250 °
